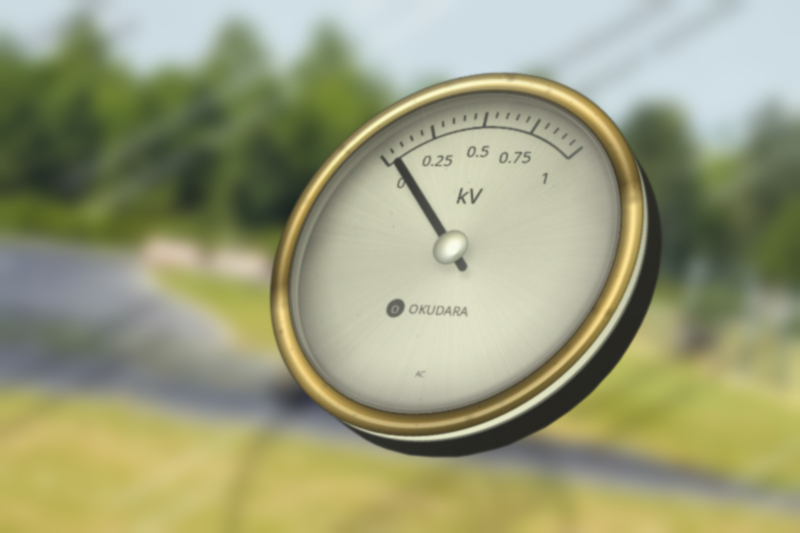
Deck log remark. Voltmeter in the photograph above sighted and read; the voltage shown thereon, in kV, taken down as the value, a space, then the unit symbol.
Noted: 0.05 kV
